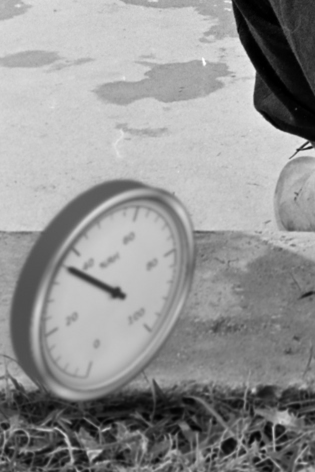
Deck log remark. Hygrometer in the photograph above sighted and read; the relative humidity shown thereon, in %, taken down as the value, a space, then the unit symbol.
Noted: 36 %
